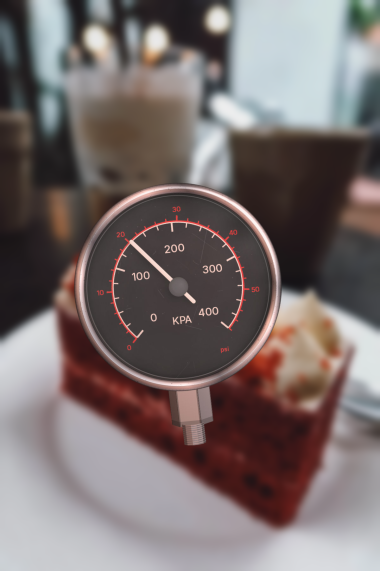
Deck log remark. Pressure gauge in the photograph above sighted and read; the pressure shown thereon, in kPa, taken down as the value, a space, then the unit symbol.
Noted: 140 kPa
